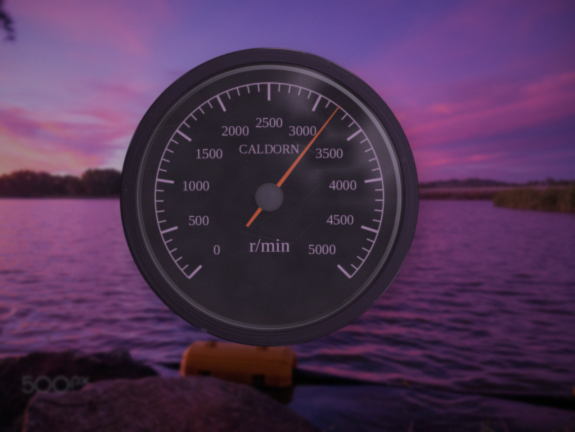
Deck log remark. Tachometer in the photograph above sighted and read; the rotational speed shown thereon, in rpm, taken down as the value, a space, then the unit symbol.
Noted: 3200 rpm
